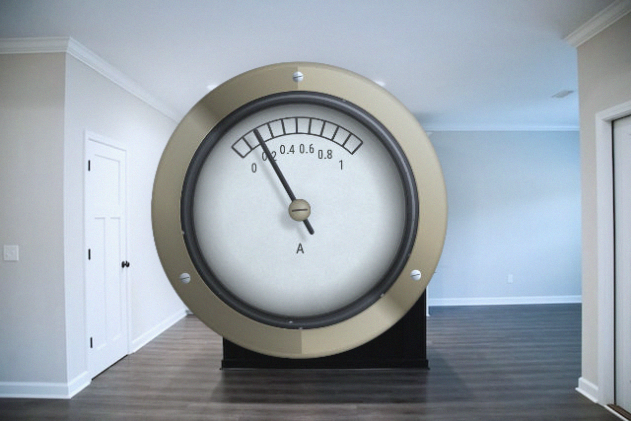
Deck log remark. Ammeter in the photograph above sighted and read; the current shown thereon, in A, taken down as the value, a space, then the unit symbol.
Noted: 0.2 A
